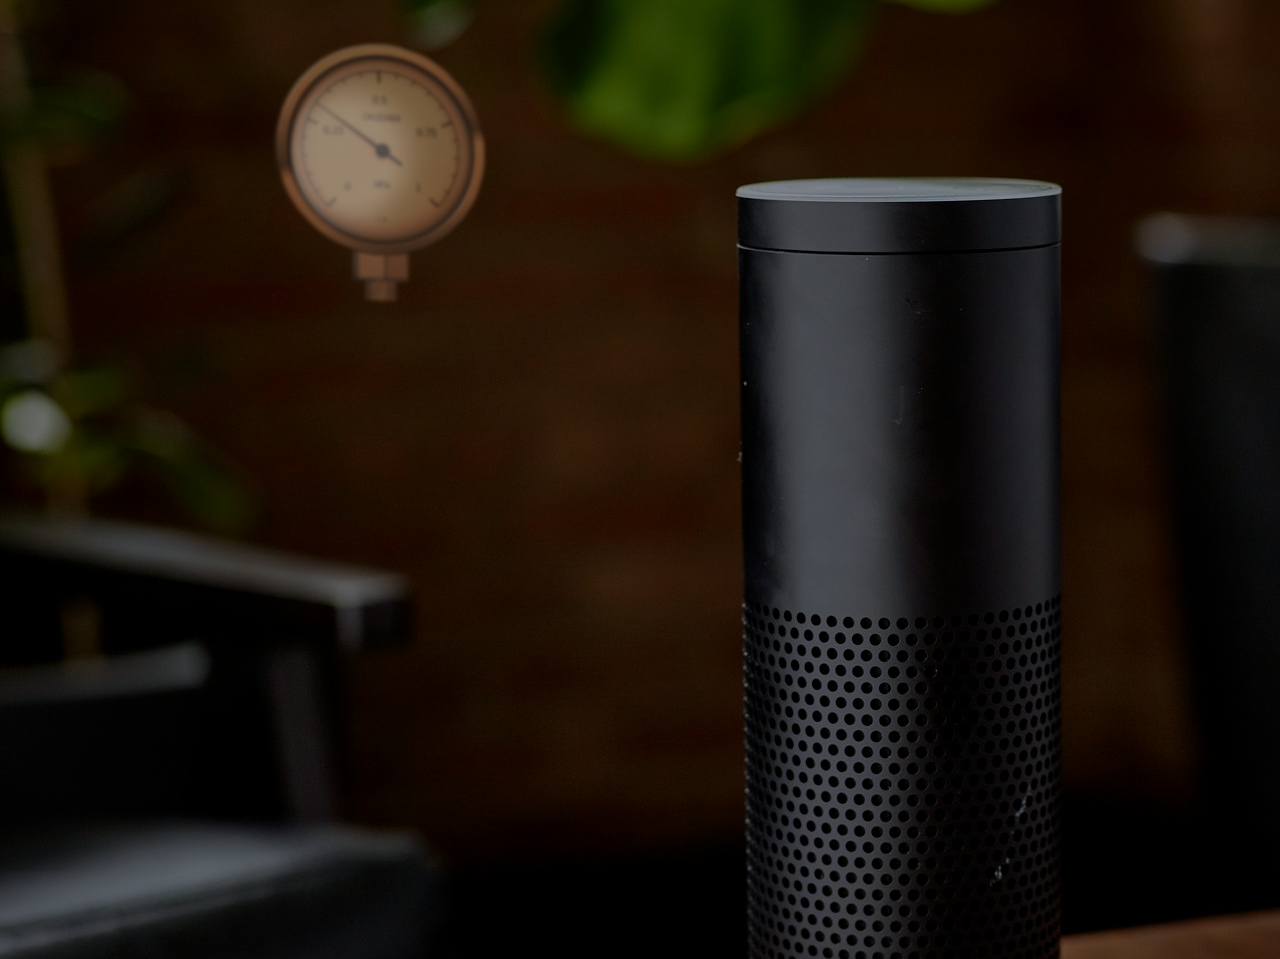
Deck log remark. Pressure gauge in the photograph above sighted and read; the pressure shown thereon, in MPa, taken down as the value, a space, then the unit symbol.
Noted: 0.3 MPa
